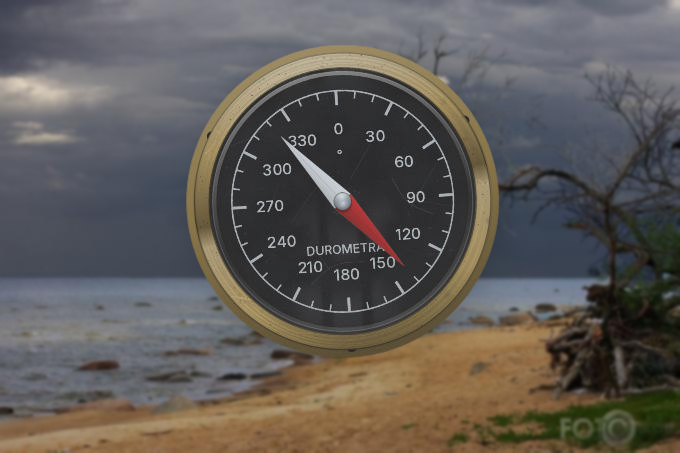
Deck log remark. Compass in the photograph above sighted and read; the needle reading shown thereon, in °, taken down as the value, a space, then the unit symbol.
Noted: 140 °
